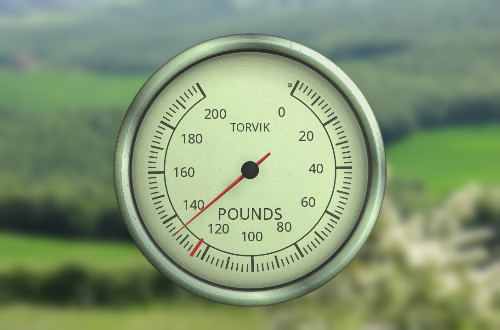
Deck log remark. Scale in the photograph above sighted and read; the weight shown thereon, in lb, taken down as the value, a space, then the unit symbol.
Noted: 134 lb
